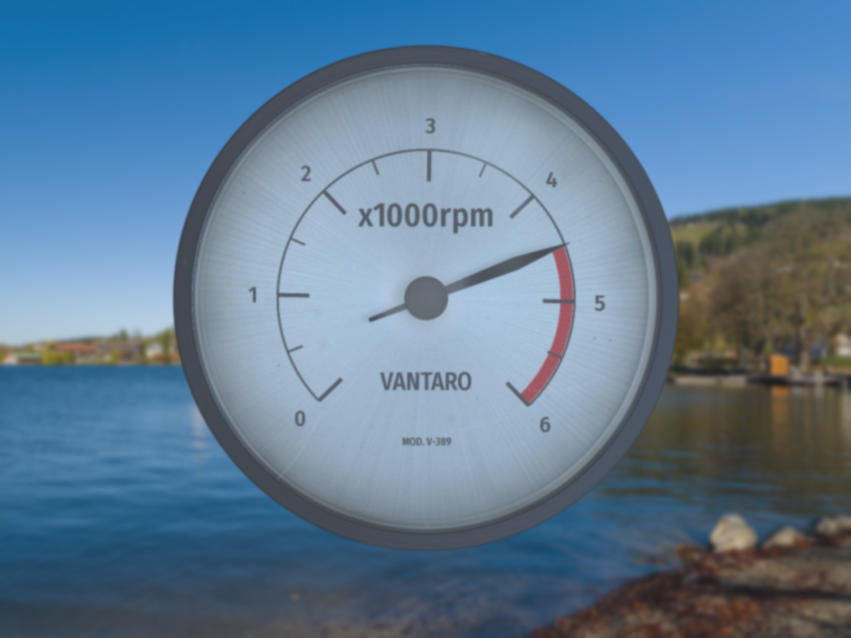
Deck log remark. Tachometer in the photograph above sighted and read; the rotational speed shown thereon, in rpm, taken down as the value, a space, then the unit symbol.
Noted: 4500 rpm
